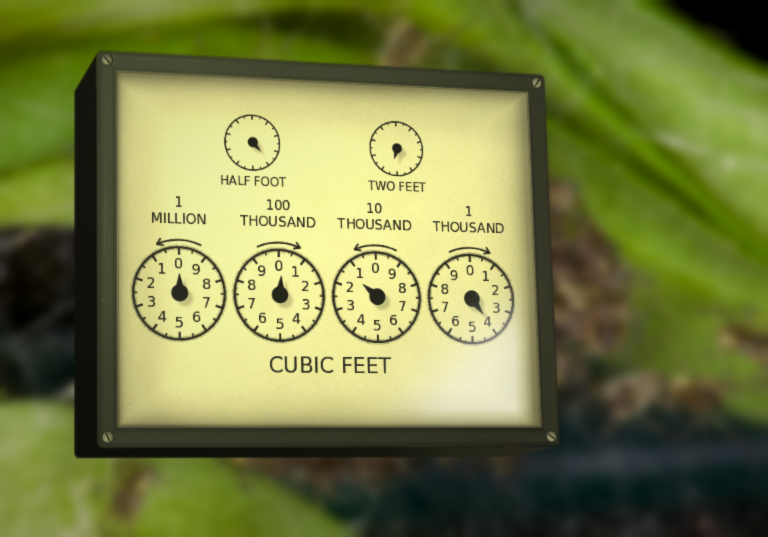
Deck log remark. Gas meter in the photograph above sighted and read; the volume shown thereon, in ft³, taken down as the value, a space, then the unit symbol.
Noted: 1400 ft³
